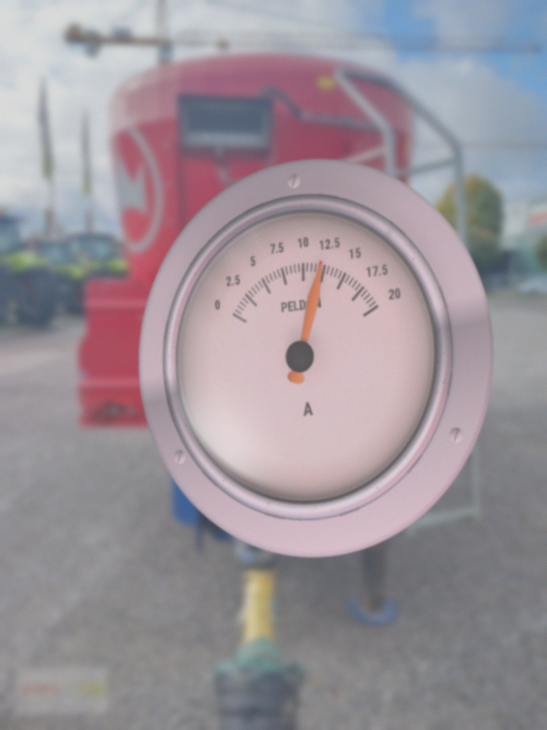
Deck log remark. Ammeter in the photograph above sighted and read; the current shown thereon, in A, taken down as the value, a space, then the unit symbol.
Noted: 12.5 A
